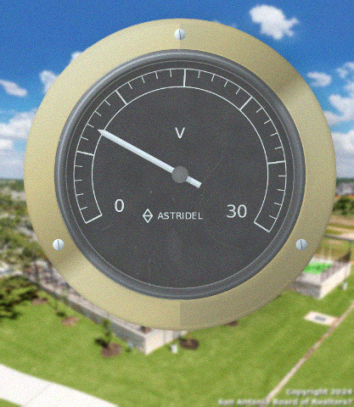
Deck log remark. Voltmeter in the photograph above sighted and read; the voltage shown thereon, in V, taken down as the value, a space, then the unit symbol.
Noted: 7 V
